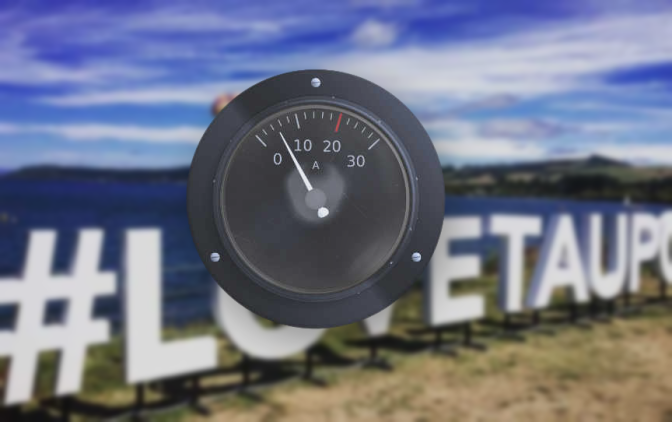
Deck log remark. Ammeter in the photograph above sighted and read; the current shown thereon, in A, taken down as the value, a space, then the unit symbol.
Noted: 5 A
